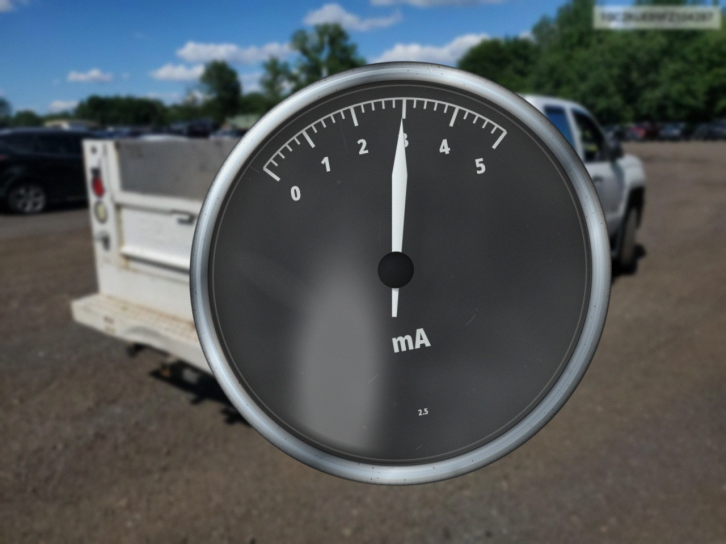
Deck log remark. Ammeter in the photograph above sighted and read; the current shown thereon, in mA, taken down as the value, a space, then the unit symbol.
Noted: 3 mA
